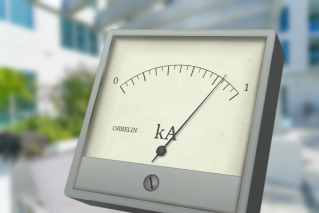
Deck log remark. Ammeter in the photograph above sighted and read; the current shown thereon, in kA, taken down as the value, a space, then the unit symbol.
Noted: 0.85 kA
